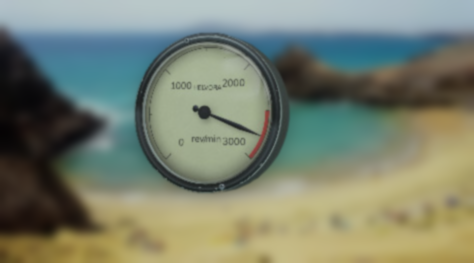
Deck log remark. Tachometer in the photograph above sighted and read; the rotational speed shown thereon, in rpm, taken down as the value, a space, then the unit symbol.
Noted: 2750 rpm
